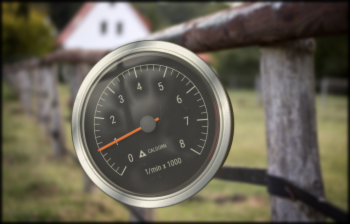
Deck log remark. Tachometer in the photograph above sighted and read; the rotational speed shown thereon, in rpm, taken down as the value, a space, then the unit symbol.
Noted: 1000 rpm
